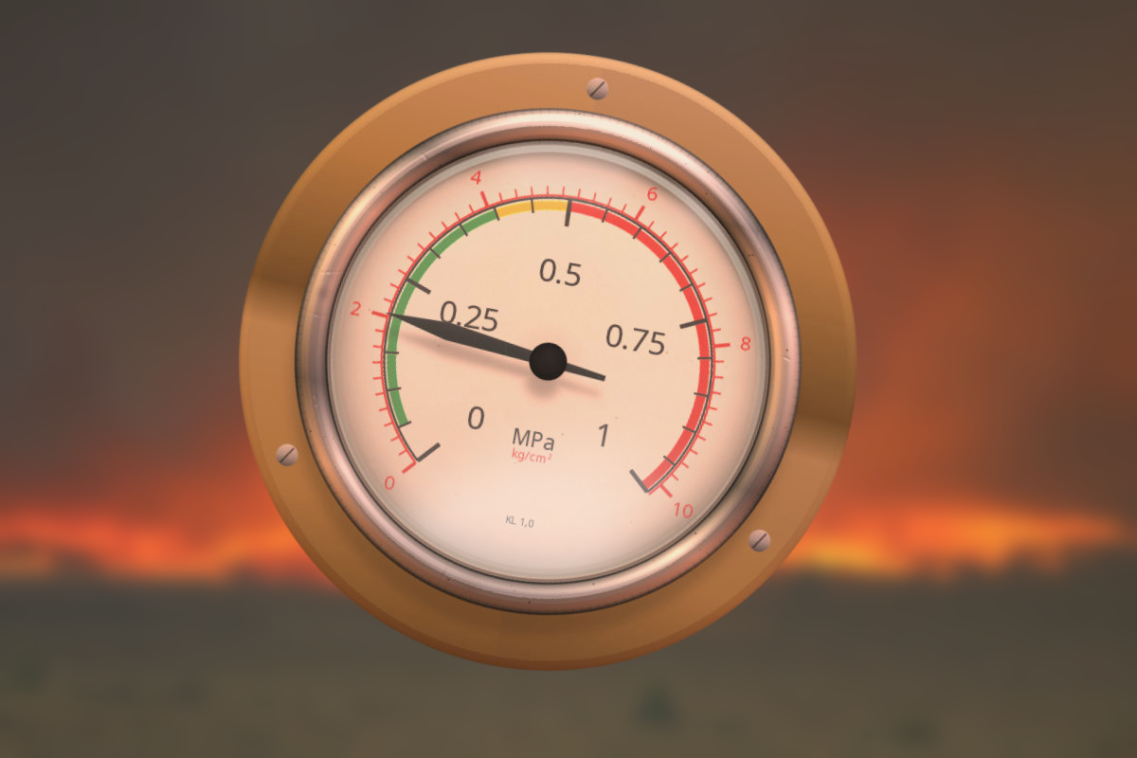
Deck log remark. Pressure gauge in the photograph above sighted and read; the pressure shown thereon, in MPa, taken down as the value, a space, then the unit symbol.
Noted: 0.2 MPa
